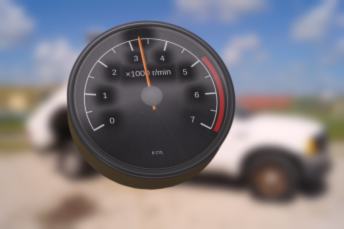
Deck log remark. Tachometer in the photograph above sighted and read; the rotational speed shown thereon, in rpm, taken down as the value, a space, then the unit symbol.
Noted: 3250 rpm
